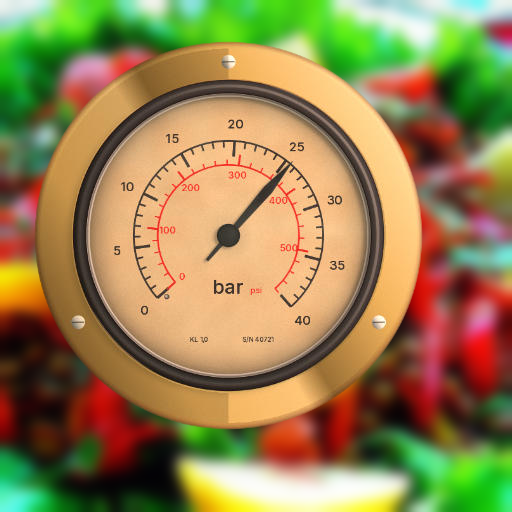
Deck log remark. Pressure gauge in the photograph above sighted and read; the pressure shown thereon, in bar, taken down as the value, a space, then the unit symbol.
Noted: 25.5 bar
